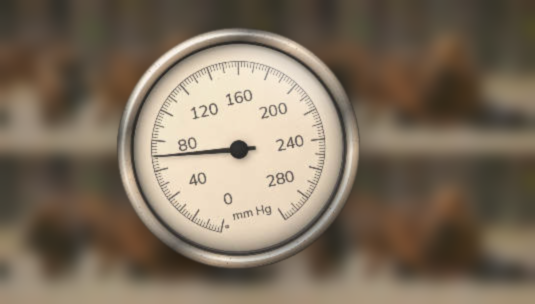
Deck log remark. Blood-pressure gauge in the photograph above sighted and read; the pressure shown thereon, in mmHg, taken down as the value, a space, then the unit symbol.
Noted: 70 mmHg
